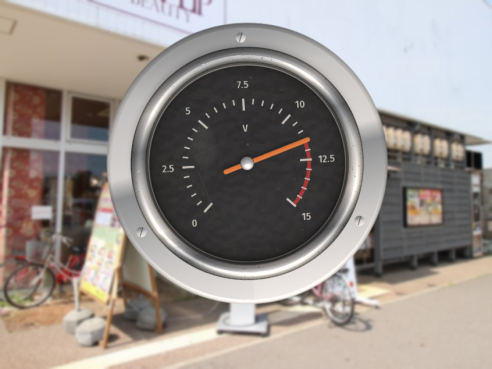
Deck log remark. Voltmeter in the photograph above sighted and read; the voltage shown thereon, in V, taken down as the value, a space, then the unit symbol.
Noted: 11.5 V
